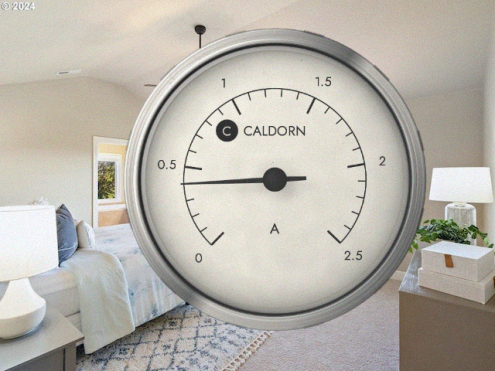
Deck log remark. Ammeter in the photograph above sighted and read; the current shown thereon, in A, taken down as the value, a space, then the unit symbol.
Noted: 0.4 A
